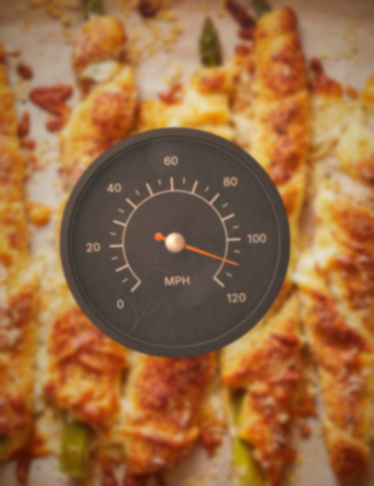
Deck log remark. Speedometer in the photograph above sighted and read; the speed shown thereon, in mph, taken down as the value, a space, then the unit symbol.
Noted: 110 mph
